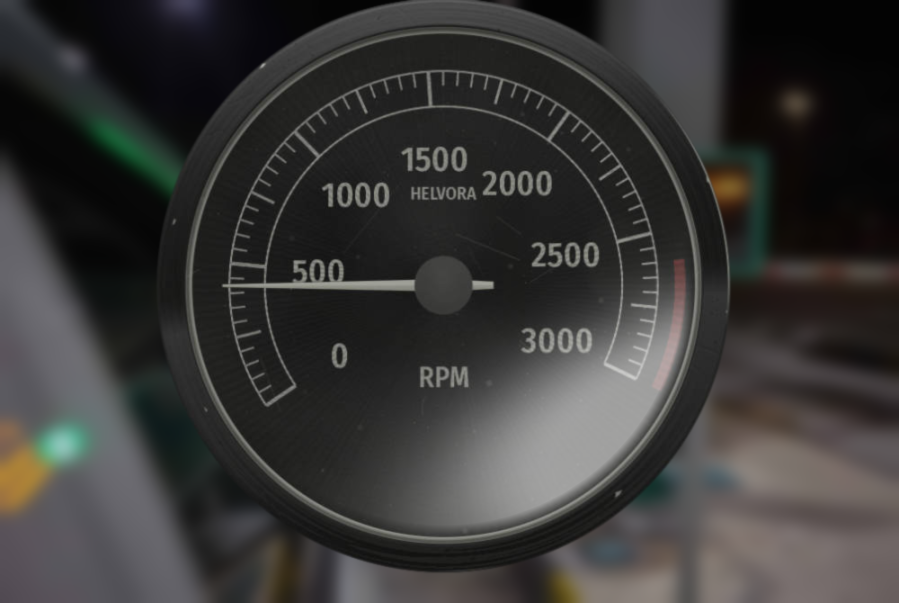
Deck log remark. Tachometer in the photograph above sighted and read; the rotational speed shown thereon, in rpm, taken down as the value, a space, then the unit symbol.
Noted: 425 rpm
